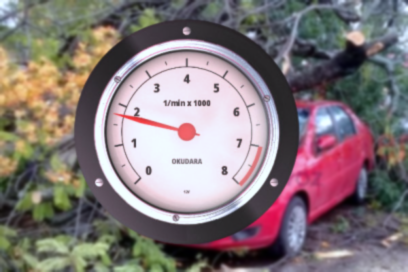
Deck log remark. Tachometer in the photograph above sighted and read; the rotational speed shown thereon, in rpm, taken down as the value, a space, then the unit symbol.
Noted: 1750 rpm
